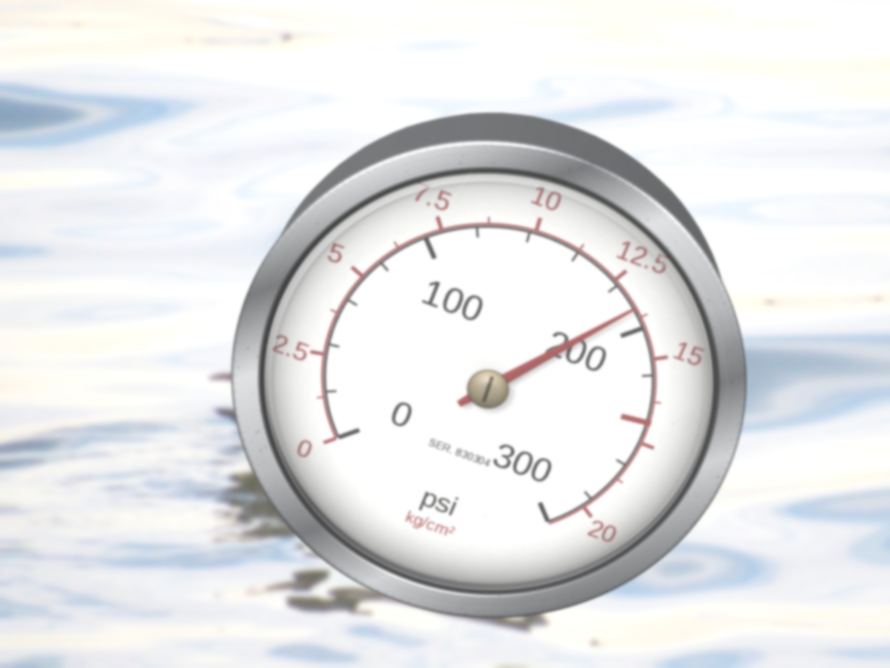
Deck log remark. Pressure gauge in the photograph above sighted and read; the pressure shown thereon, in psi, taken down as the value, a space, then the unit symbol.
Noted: 190 psi
